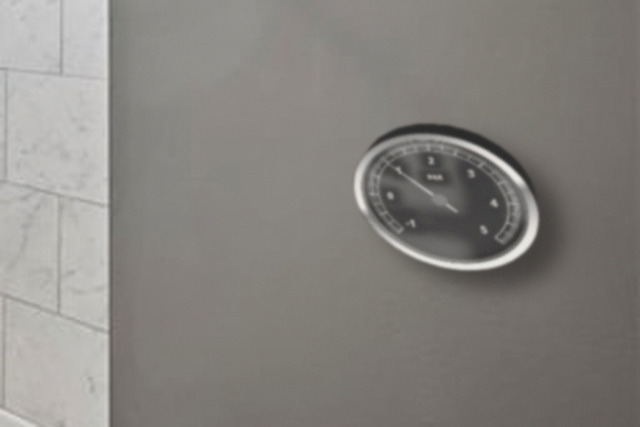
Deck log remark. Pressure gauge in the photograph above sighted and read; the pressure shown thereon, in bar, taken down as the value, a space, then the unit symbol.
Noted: 1 bar
